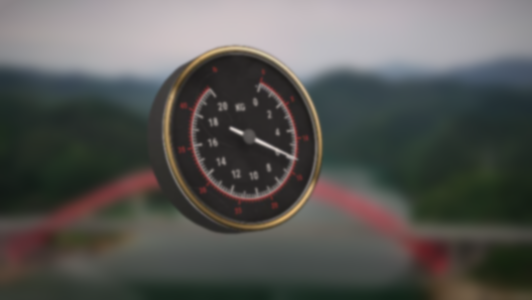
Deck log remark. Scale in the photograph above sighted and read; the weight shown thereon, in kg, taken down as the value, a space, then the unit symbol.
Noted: 6 kg
